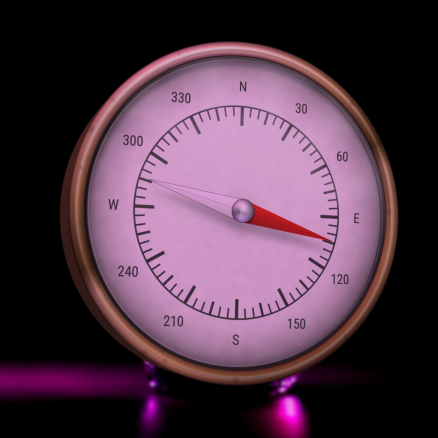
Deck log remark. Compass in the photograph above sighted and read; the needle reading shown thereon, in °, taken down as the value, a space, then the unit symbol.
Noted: 105 °
